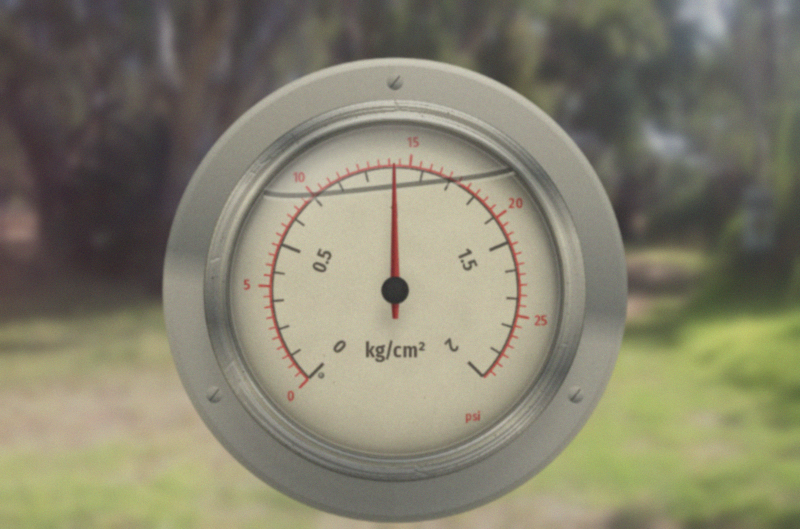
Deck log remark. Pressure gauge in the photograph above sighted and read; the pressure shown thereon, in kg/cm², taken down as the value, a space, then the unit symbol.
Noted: 1 kg/cm²
